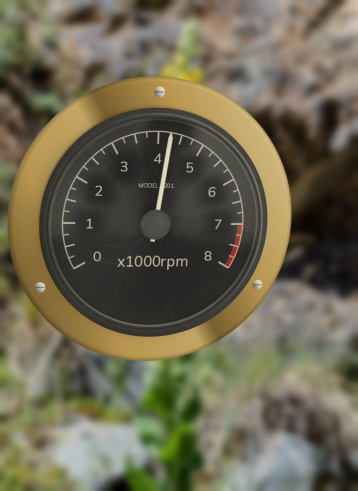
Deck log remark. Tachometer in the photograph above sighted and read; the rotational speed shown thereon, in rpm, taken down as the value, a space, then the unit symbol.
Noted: 4250 rpm
